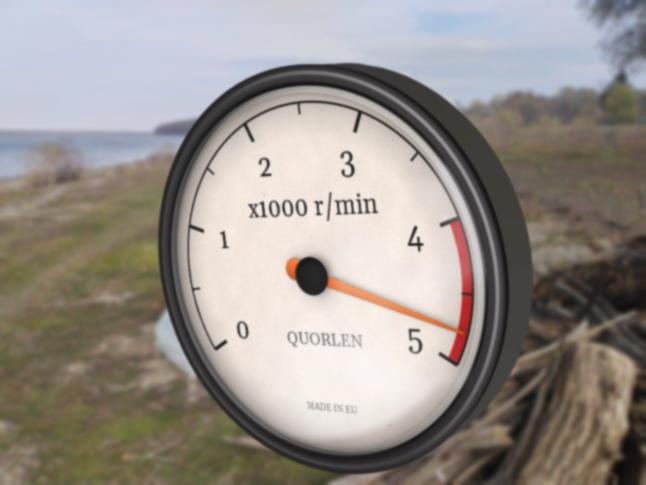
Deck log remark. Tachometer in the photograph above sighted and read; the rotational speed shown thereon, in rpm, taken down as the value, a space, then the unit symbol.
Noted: 4750 rpm
